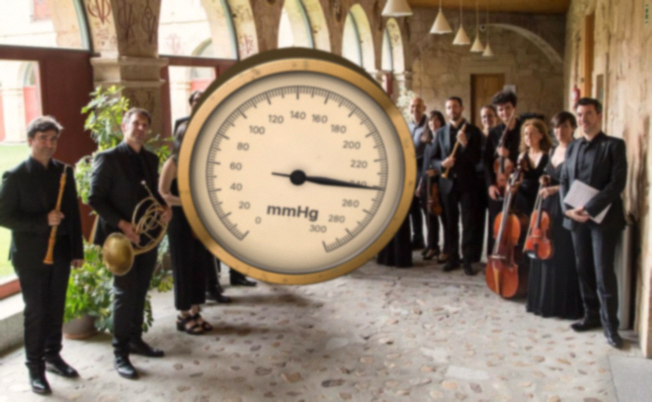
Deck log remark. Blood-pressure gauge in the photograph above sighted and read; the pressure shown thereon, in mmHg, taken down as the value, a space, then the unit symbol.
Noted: 240 mmHg
